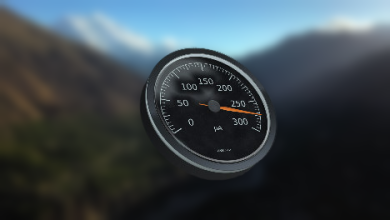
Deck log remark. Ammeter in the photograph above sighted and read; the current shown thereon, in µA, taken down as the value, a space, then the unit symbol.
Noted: 275 µA
